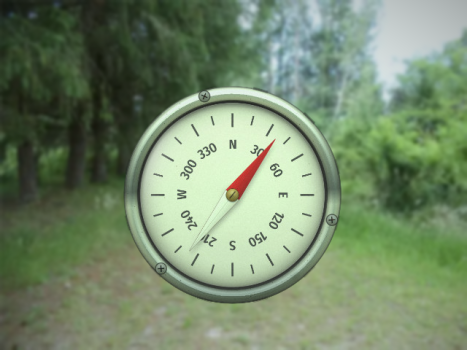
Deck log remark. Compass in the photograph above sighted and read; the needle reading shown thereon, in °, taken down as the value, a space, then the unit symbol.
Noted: 37.5 °
